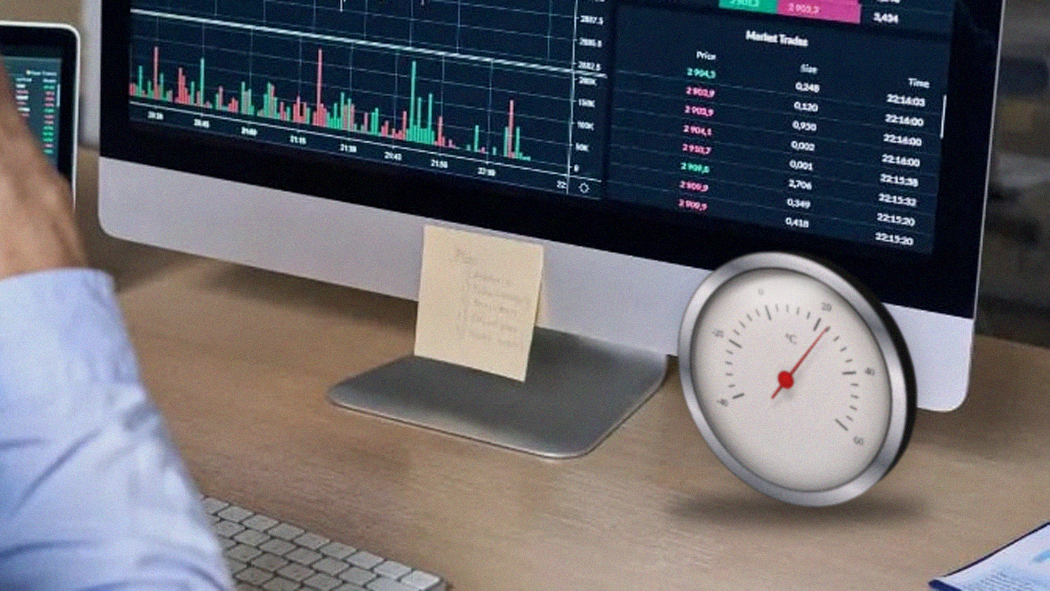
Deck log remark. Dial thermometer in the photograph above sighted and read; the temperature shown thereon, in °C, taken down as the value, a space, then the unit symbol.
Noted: 24 °C
